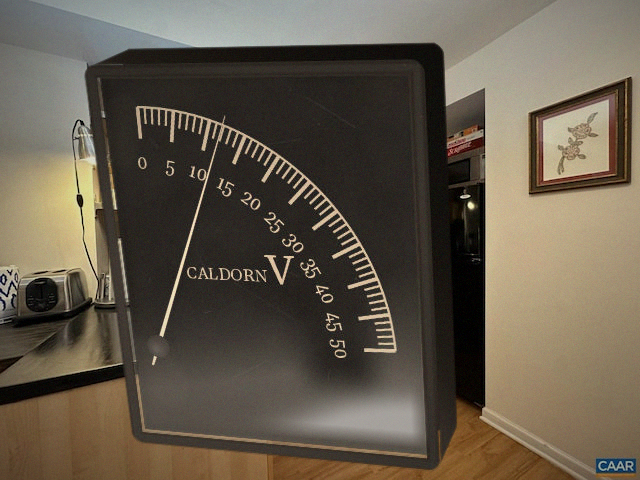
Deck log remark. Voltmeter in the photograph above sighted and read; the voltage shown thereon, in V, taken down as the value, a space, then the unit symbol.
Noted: 12 V
